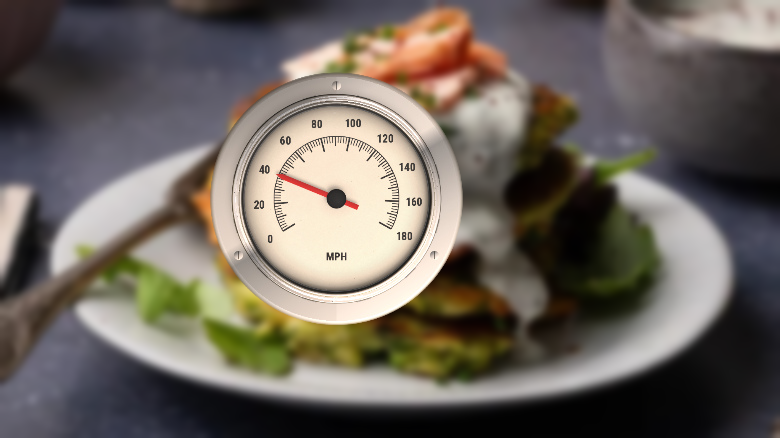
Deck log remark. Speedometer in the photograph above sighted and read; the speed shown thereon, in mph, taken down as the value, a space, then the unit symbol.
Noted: 40 mph
